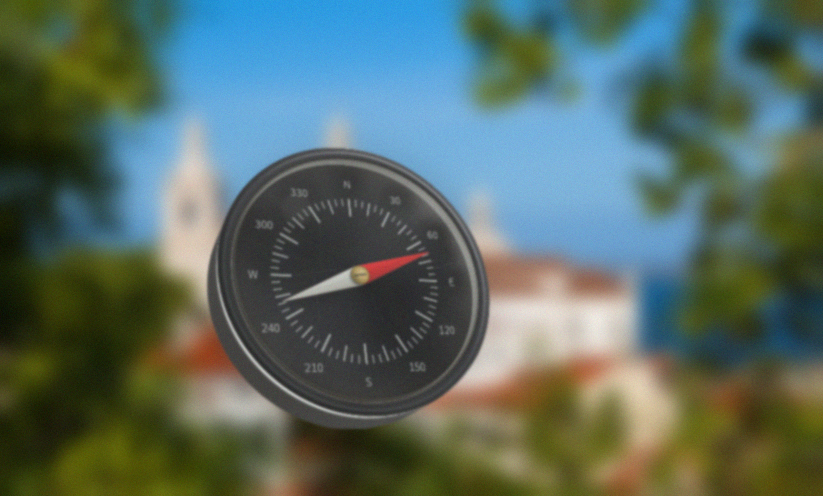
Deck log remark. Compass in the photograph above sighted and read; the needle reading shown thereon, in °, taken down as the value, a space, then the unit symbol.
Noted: 70 °
